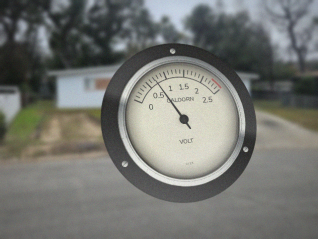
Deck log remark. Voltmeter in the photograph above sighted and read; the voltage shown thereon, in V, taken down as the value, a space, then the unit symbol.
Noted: 0.7 V
